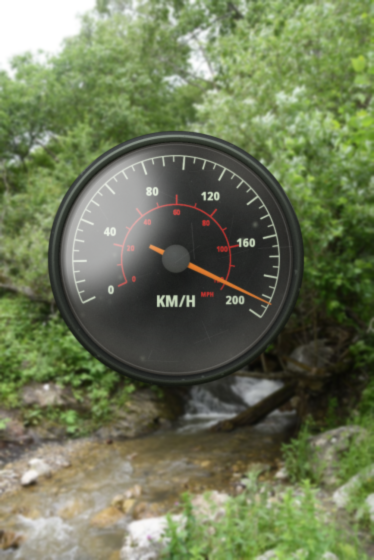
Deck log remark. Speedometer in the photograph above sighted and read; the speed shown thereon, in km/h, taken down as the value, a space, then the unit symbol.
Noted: 192.5 km/h
